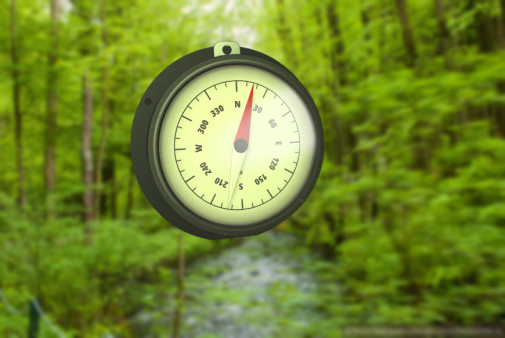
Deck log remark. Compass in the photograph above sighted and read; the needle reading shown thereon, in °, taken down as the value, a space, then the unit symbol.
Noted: 15 °
